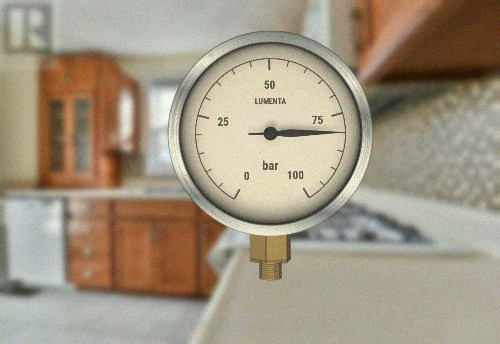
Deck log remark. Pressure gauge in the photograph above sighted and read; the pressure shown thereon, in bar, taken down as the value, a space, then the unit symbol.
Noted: 80 bar
